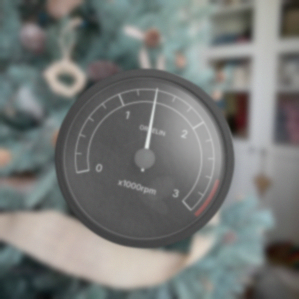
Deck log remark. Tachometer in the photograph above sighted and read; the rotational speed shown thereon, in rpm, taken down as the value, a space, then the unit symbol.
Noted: 1400 rpm
